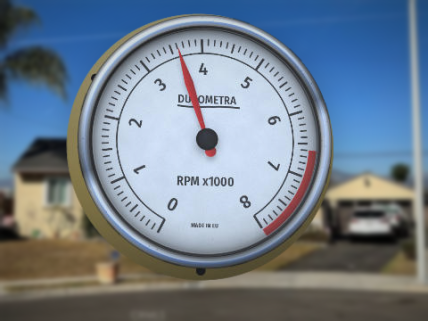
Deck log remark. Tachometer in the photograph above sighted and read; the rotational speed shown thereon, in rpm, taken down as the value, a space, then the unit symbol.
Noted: 3600 rpm
